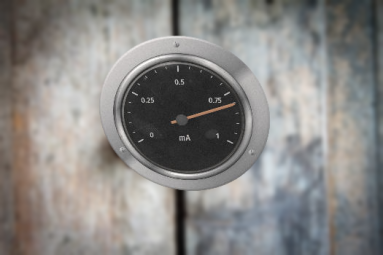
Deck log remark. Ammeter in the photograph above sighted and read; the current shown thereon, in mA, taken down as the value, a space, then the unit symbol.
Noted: 0.8 mA
